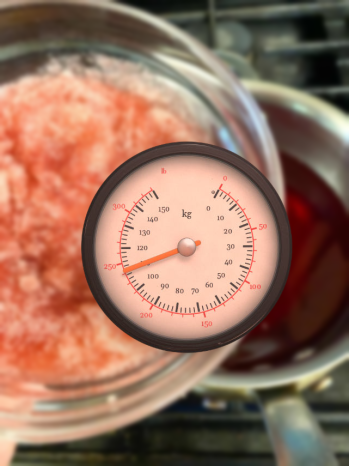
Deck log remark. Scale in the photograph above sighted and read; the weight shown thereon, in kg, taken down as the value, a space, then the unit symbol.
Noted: 110 kg
